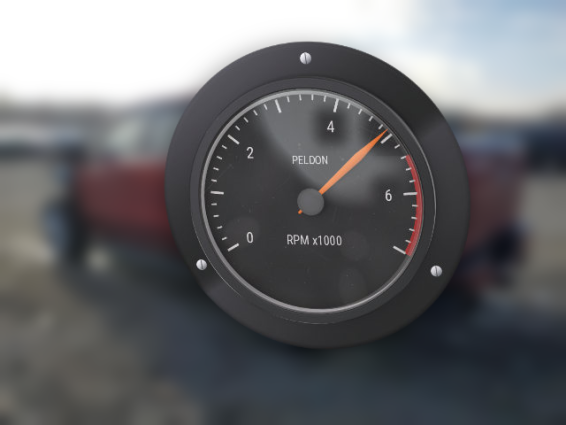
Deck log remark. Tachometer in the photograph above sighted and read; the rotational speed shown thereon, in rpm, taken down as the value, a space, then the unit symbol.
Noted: 4900 rpm
